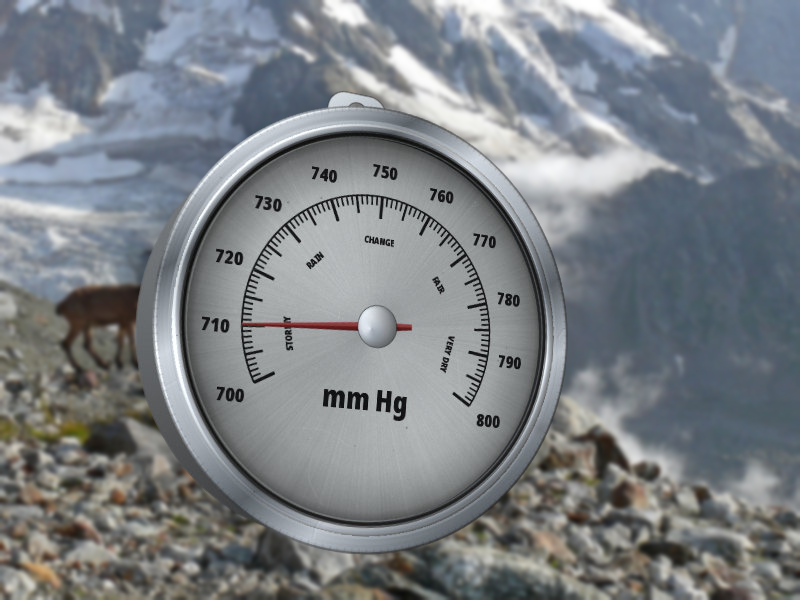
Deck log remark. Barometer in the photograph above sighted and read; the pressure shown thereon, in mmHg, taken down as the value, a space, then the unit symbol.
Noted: 710 mmHg
